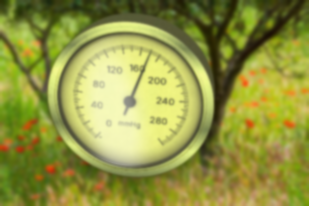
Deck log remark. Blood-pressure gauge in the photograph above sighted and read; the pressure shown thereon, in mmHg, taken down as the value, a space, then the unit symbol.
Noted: 170 mmHg
